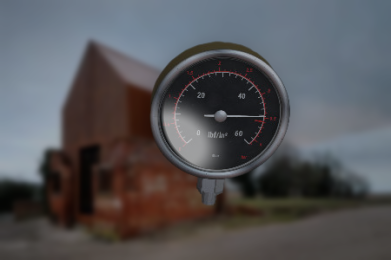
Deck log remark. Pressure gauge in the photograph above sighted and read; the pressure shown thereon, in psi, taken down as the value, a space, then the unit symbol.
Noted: 50 psi
